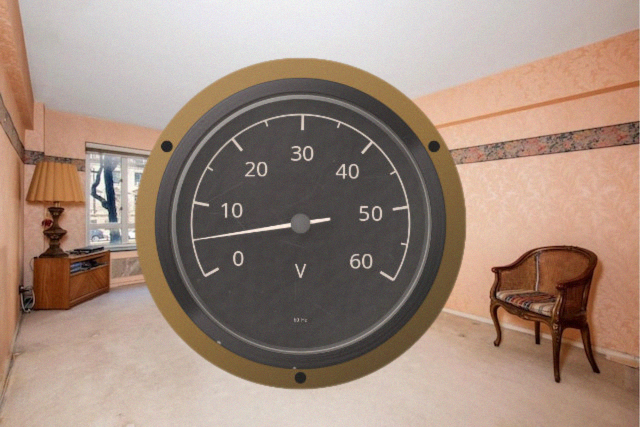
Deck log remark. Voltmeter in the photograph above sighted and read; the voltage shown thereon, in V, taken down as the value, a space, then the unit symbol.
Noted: 5 V
